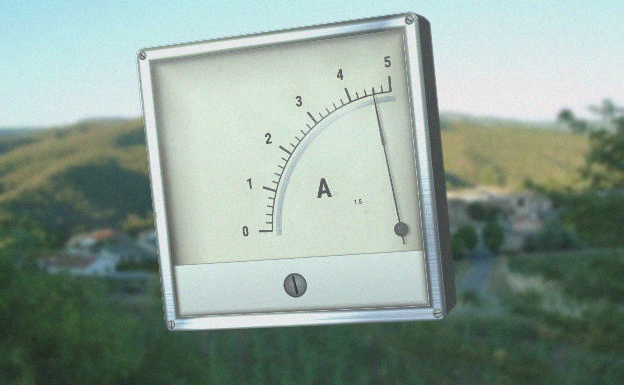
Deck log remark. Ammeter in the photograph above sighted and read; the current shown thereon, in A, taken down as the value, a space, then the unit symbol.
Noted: 4.6 A
